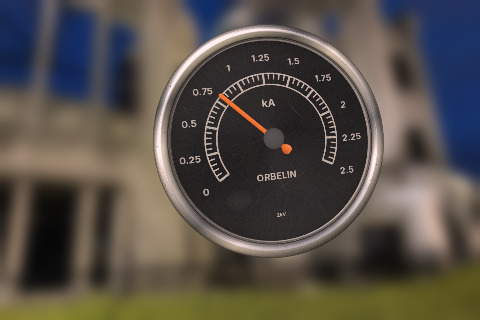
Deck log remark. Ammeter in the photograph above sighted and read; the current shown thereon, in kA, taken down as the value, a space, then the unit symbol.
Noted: 0.8 kA
